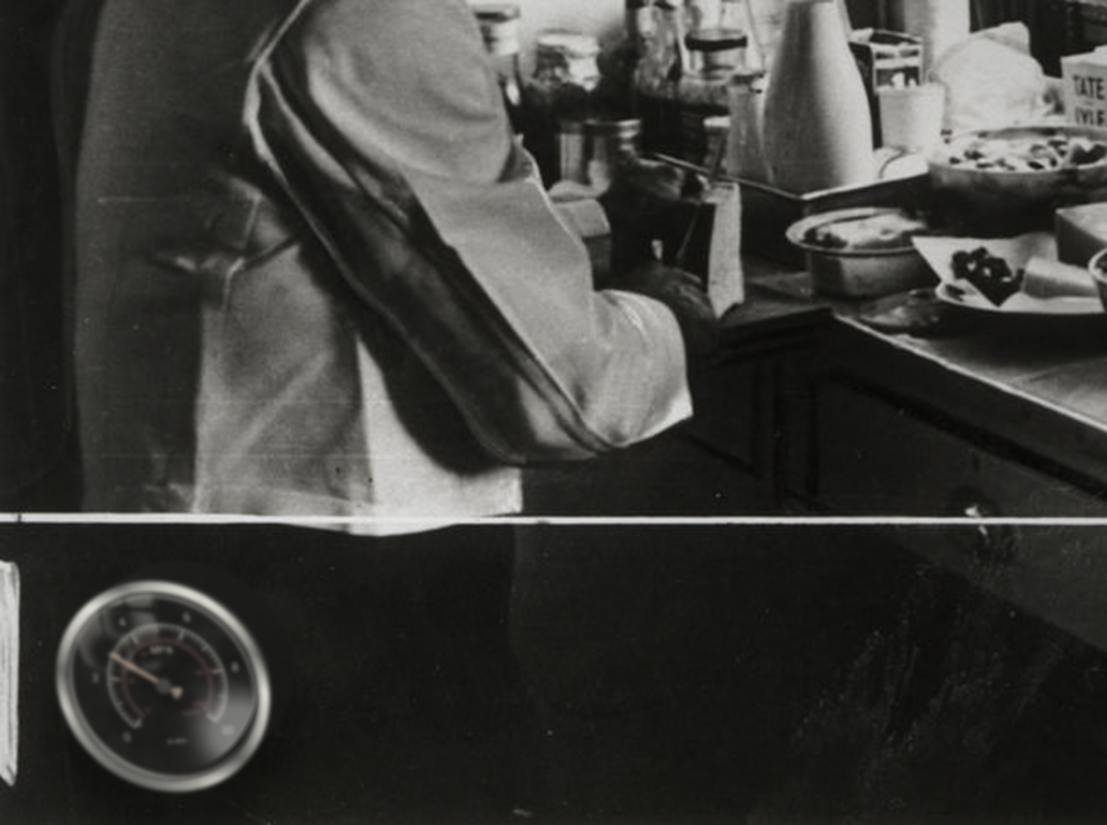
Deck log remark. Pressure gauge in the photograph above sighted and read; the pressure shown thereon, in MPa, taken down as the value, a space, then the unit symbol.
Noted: 3 MPa
